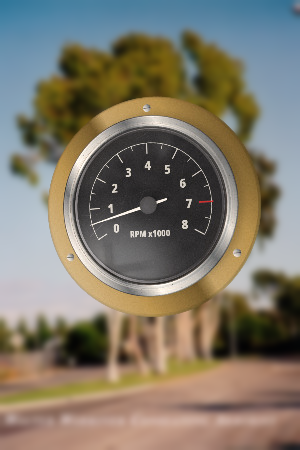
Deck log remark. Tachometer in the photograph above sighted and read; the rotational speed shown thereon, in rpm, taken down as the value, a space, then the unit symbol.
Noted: 500 rpm
